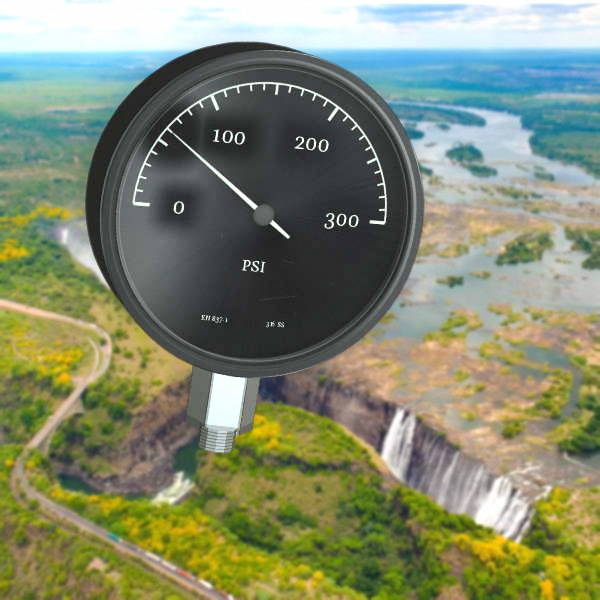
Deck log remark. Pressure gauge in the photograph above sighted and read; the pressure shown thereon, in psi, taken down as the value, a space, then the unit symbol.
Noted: 60 psi
